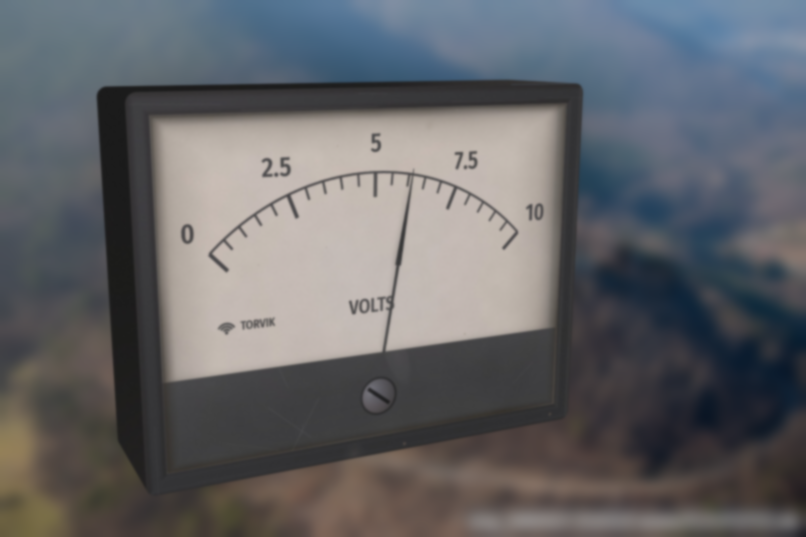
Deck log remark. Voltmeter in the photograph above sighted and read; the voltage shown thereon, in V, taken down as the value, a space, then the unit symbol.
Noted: 6 V
